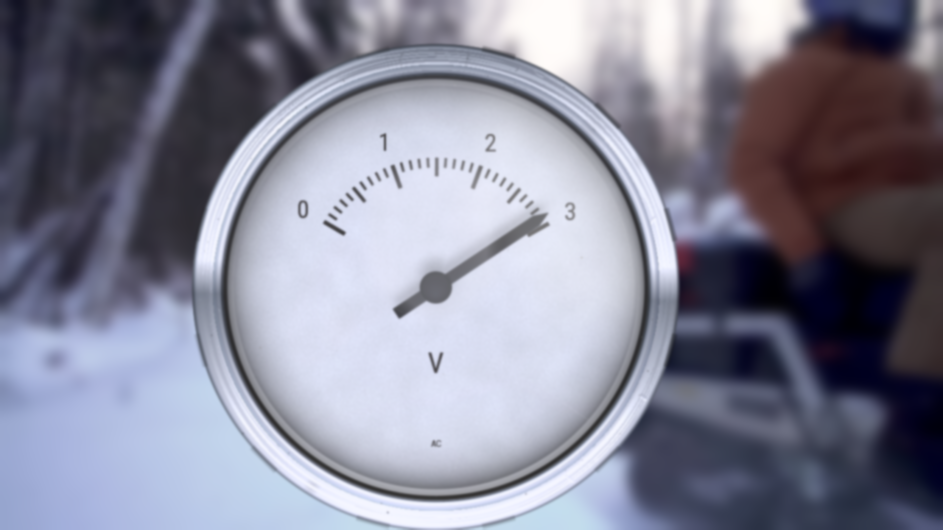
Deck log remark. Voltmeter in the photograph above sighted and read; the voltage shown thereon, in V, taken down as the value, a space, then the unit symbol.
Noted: 2.9 V
